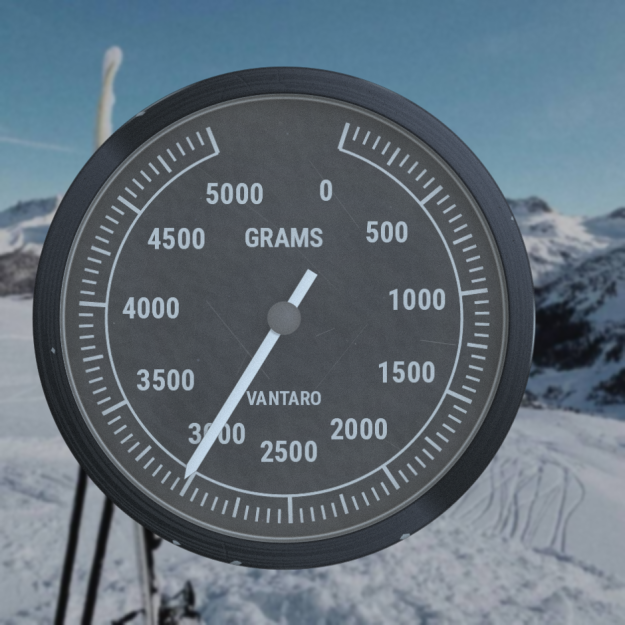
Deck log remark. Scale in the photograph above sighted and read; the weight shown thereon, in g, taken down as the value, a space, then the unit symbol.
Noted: 3025 g
